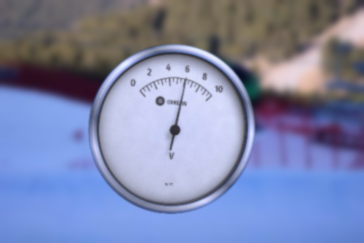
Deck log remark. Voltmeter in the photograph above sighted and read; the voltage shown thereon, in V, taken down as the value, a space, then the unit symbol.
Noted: 6 V
